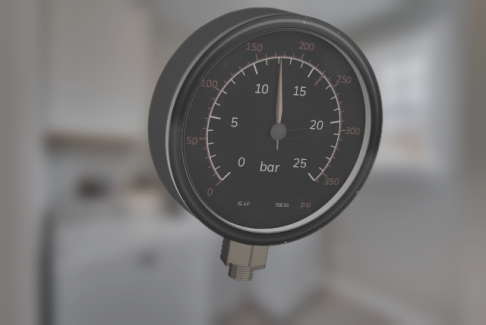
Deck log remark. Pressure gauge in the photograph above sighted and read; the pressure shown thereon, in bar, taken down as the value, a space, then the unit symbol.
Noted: 12 bar
